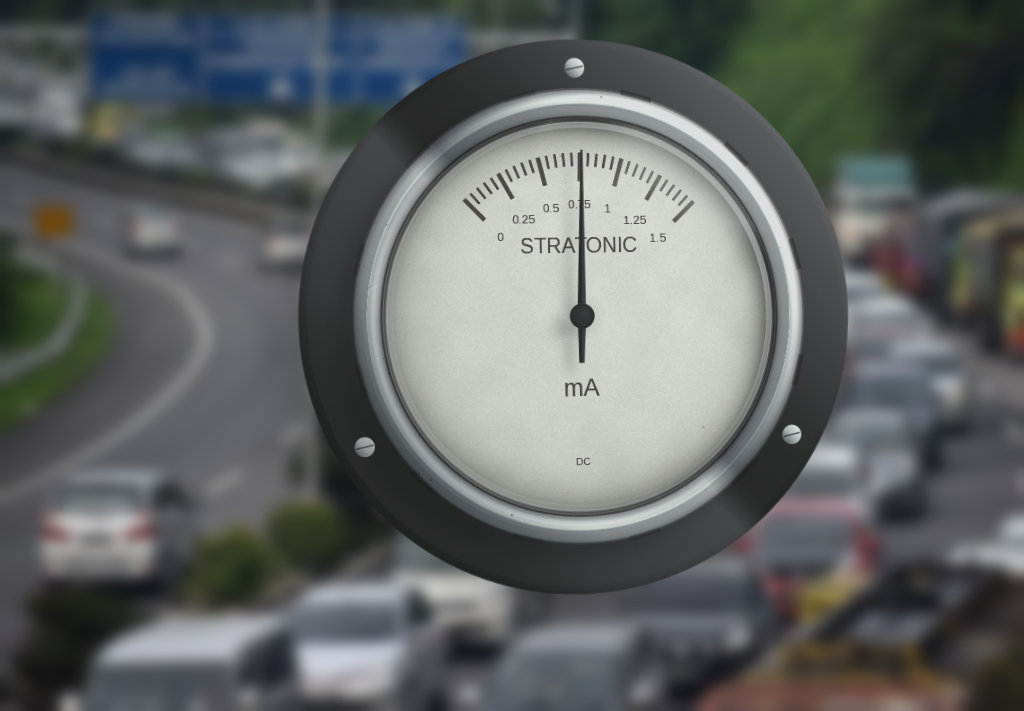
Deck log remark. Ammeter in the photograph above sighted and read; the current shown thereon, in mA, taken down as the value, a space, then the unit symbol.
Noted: 0.75 mA
